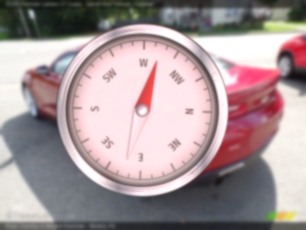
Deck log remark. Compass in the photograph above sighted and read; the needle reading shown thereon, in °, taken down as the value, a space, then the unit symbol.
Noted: 285 °
